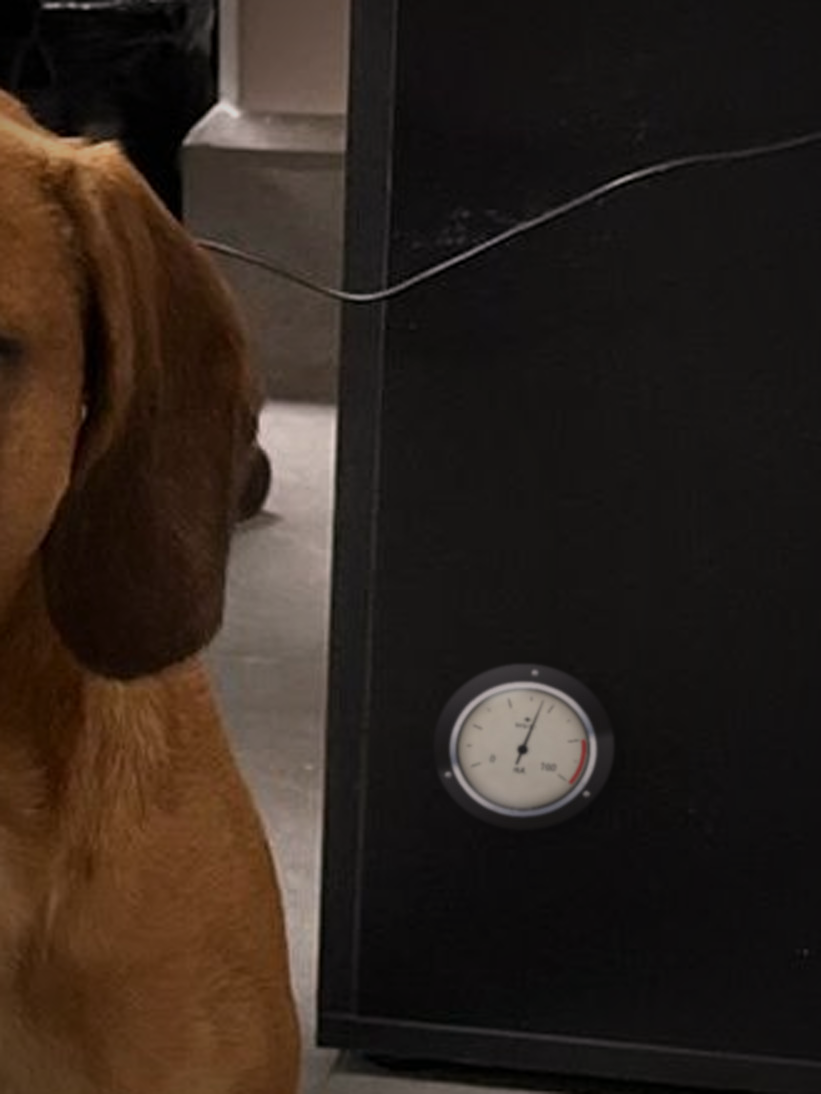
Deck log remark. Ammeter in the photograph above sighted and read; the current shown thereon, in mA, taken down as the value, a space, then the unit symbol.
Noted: 55 mA
